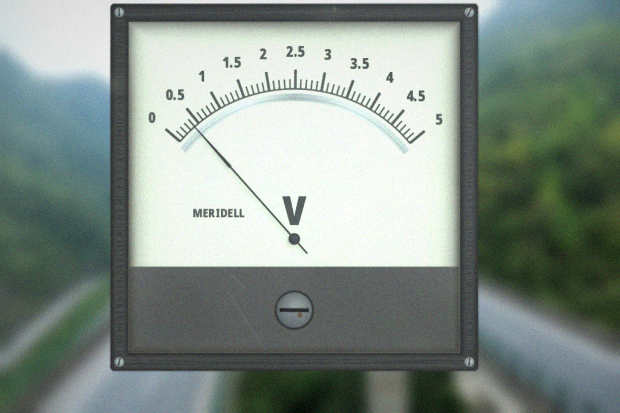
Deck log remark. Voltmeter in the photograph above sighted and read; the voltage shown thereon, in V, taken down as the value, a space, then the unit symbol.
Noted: 0.4 V
